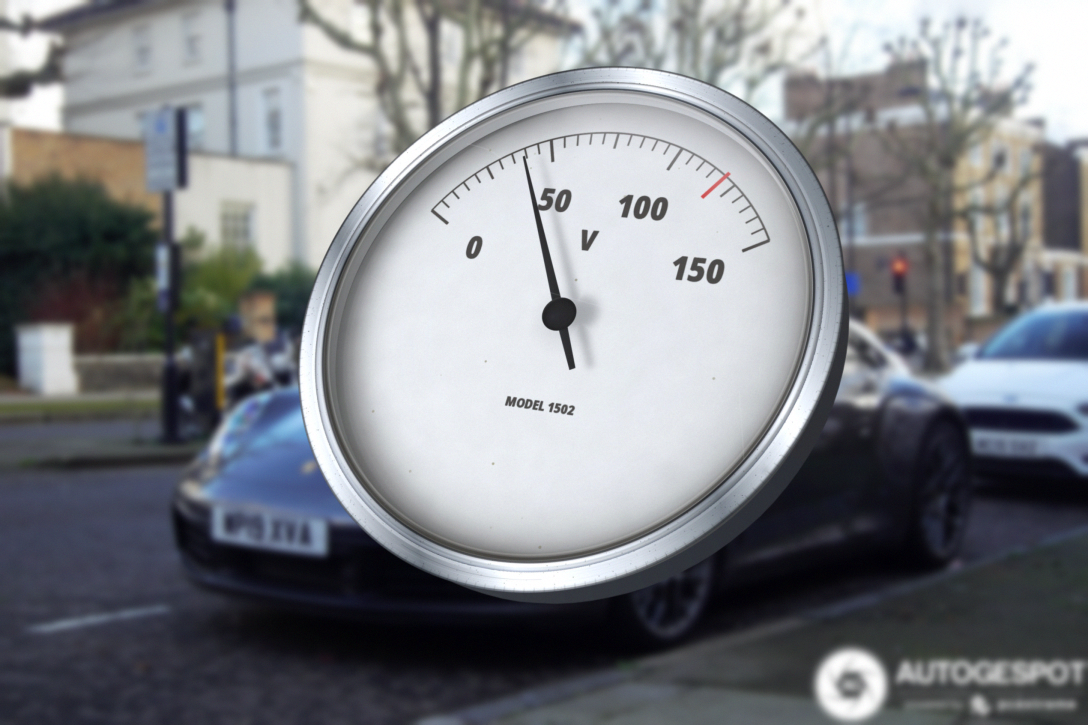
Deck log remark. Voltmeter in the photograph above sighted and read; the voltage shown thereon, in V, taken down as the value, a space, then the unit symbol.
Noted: 40 V
